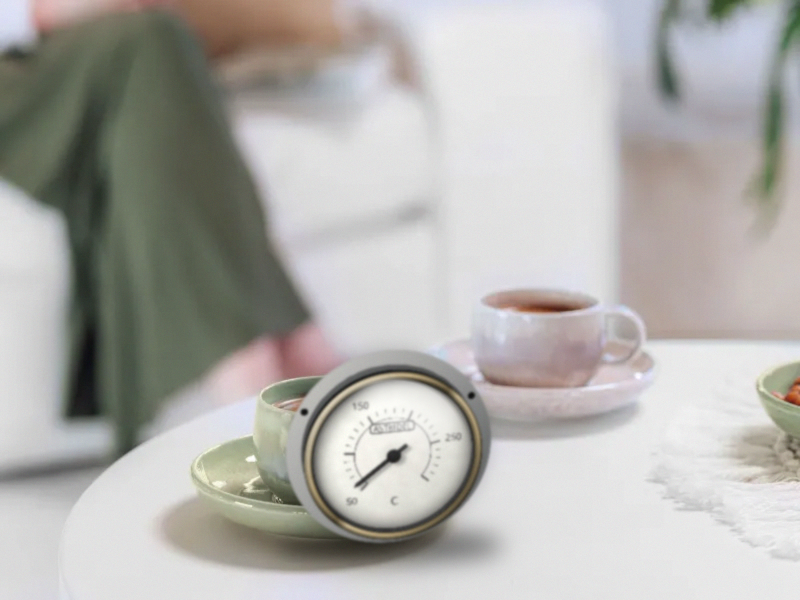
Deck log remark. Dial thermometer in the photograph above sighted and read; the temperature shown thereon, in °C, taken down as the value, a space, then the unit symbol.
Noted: 60 °C
